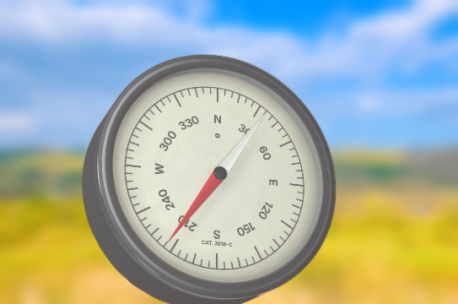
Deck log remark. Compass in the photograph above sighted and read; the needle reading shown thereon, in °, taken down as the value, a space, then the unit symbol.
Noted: 215 °
